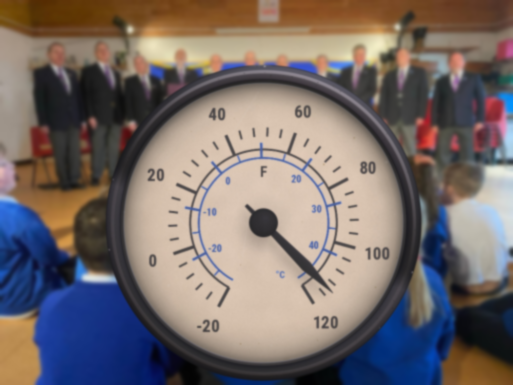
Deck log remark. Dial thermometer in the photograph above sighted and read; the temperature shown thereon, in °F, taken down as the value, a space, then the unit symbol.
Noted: 114 °F
